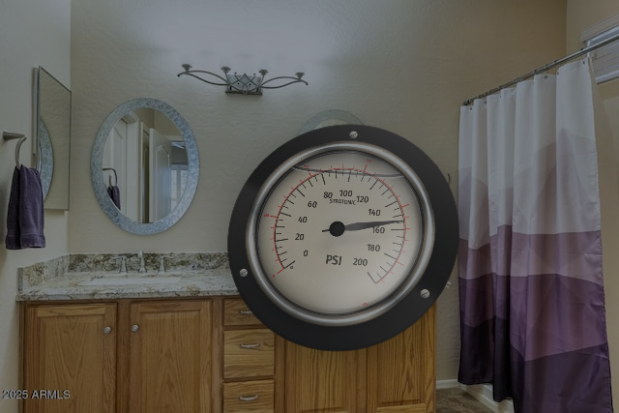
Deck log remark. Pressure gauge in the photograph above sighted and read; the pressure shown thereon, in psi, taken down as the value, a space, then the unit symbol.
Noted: 155 psi
